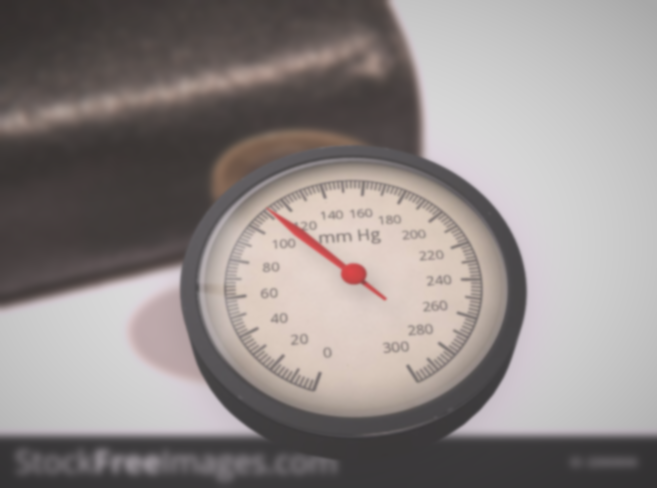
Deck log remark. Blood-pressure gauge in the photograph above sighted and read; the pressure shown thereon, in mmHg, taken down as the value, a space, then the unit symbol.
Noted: 110 mmHg
